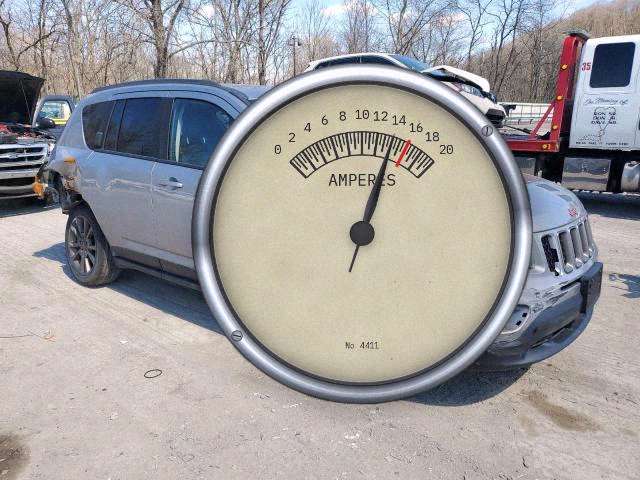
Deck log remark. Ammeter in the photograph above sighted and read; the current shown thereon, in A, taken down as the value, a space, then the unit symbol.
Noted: 14 A
